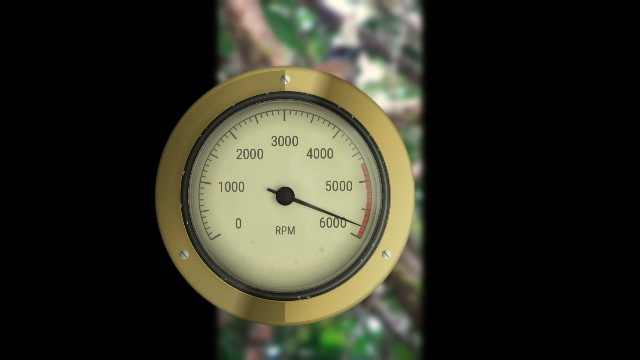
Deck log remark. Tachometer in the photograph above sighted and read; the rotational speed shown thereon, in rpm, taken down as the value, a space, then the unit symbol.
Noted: 5800 rpm
